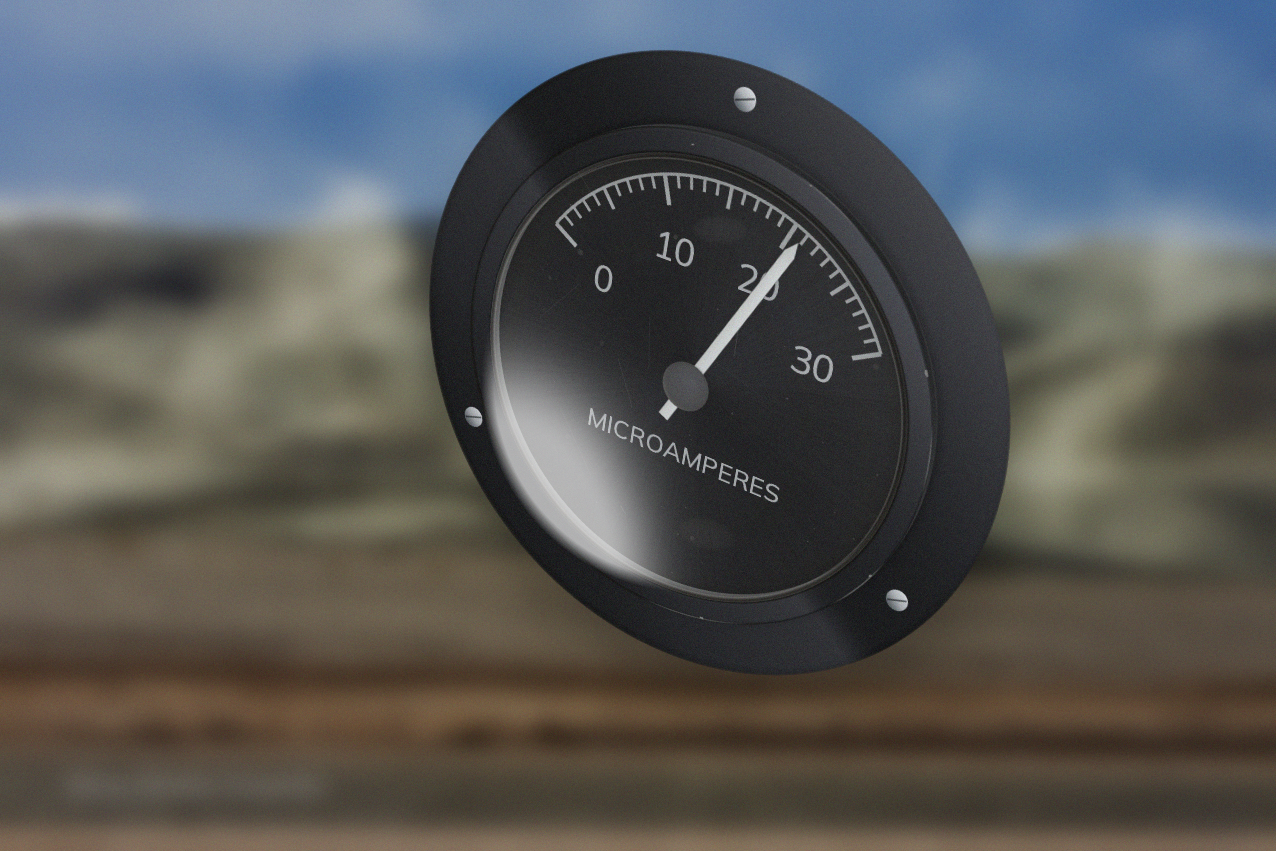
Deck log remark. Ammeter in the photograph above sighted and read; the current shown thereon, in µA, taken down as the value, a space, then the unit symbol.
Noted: 21 µA
